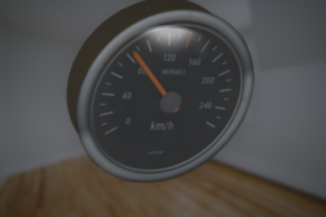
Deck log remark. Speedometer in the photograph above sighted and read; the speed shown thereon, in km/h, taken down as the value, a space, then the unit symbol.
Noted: 85 km/h
